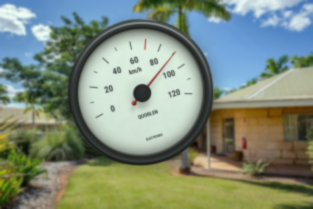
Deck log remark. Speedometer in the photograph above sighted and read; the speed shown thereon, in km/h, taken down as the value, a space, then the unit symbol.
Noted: 90 km/h
